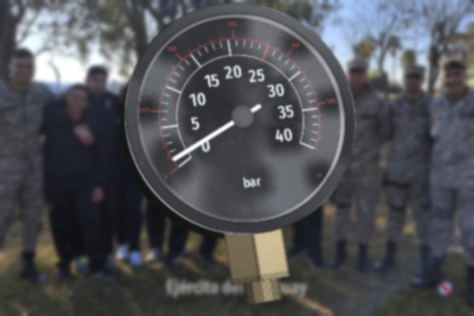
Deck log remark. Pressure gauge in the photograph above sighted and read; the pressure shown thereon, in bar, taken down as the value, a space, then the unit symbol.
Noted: 1 bar
